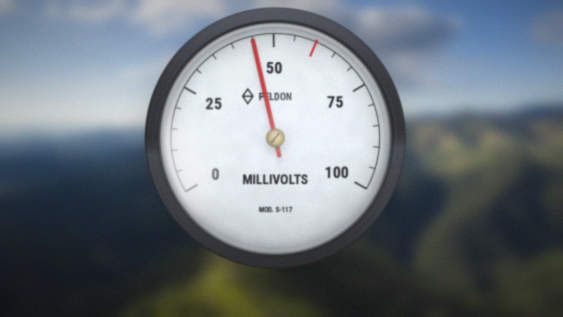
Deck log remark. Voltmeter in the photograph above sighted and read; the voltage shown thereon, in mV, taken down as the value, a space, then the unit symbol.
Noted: 45 mV
